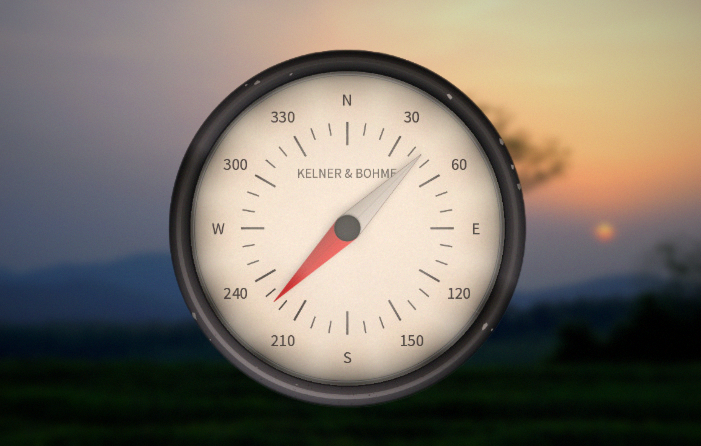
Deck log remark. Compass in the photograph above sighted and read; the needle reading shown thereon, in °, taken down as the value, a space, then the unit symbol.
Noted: 225 °
